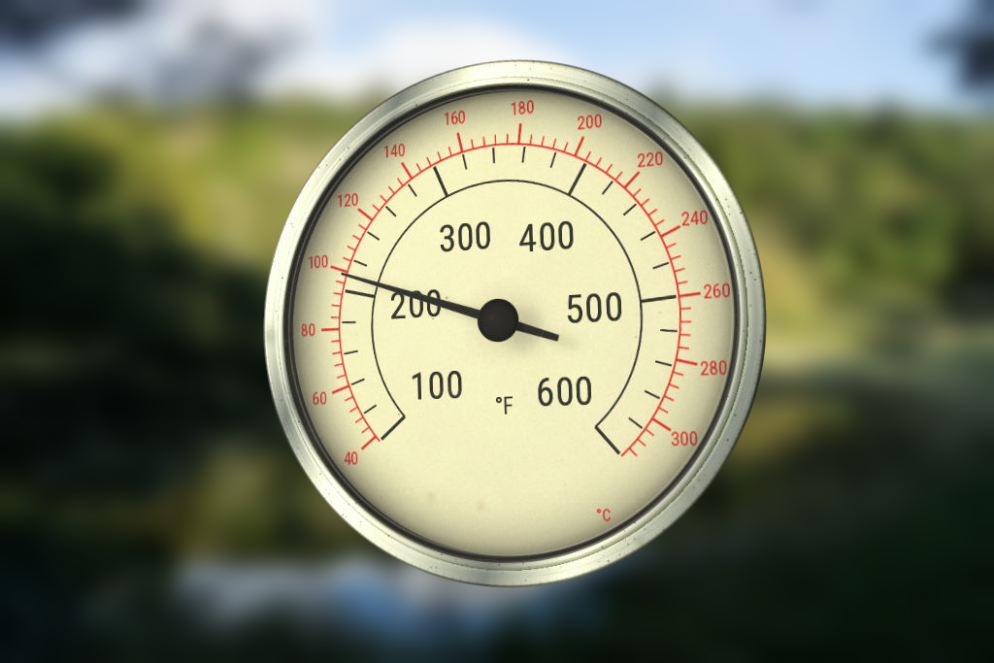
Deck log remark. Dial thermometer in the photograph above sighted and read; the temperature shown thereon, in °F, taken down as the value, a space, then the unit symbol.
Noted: 210 °F
